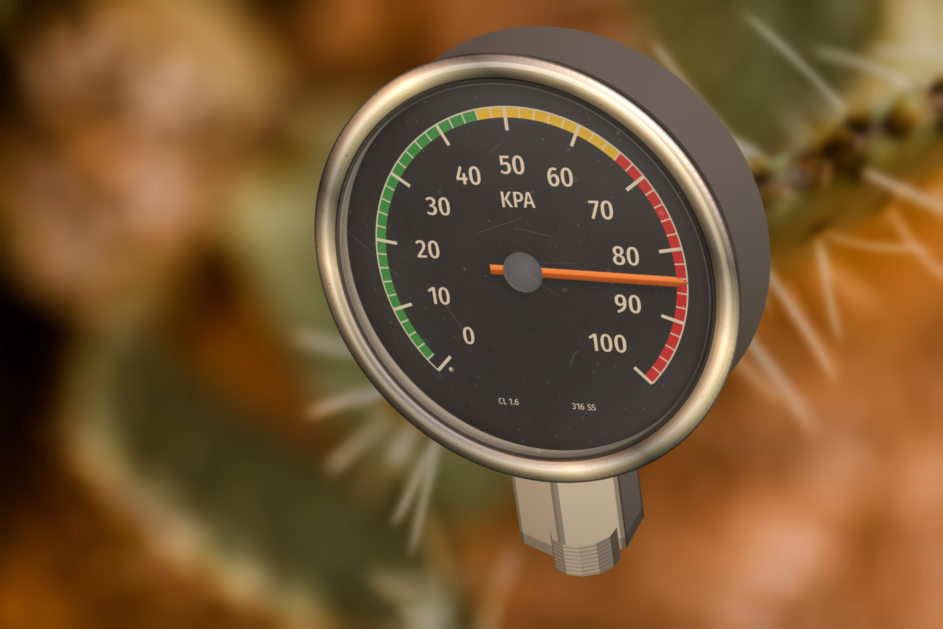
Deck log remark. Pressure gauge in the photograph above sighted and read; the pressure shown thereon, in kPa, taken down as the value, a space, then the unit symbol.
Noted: 84 kPa
